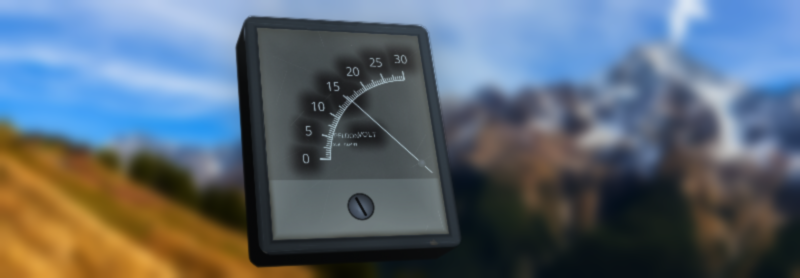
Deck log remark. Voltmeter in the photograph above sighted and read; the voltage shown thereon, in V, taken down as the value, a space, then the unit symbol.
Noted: 15 V
